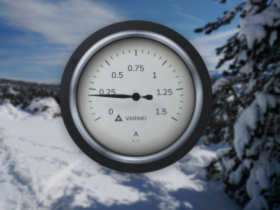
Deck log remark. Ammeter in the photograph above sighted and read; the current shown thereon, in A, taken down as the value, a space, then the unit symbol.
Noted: 0.2 A
